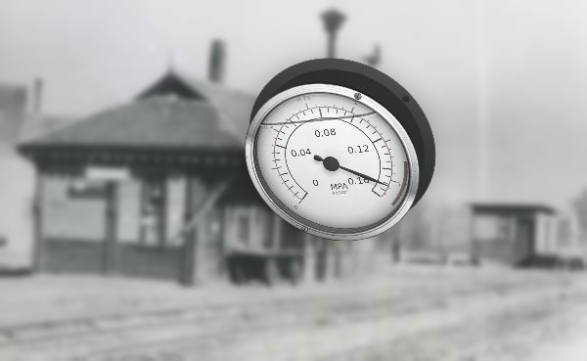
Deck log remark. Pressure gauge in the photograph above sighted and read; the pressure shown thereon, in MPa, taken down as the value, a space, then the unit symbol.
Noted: 0.15 MPa
